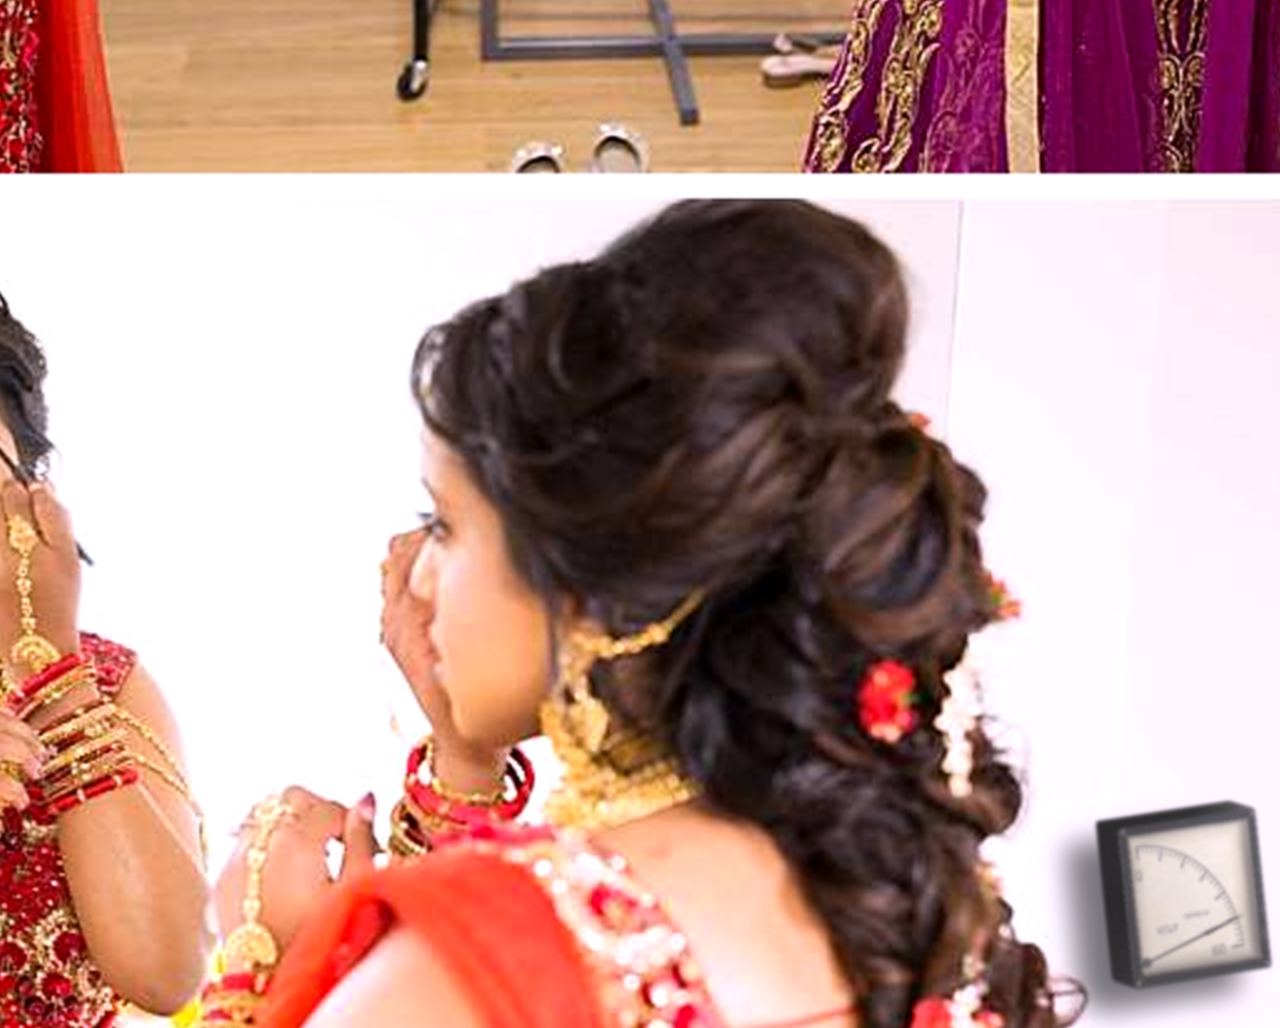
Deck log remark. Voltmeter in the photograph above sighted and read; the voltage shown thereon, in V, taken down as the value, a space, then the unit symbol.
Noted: 50 V
